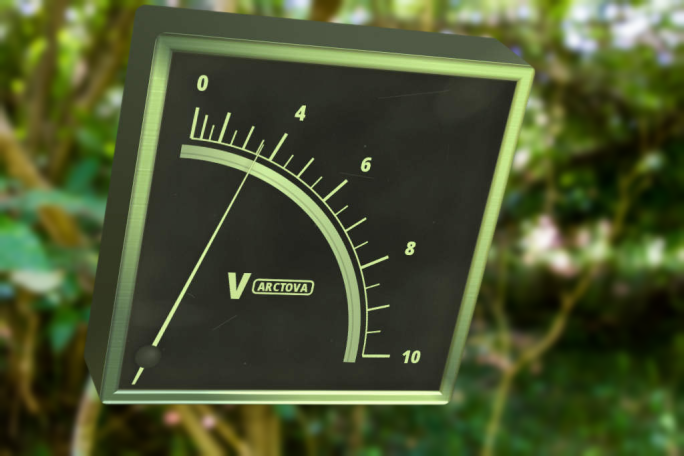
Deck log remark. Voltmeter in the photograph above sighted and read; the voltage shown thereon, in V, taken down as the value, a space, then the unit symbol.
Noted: 3.5 V
